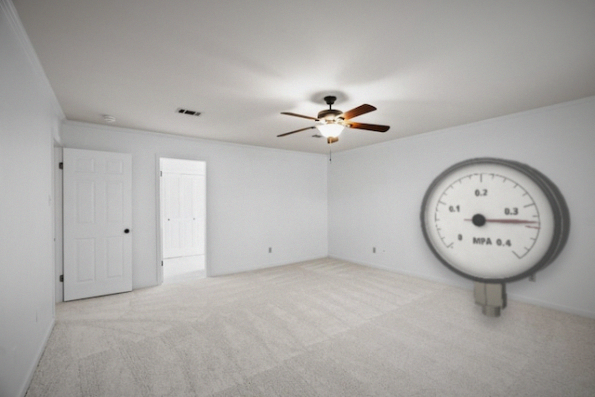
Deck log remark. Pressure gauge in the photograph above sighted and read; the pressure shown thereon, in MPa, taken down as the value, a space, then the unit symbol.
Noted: 0.33 MPa
